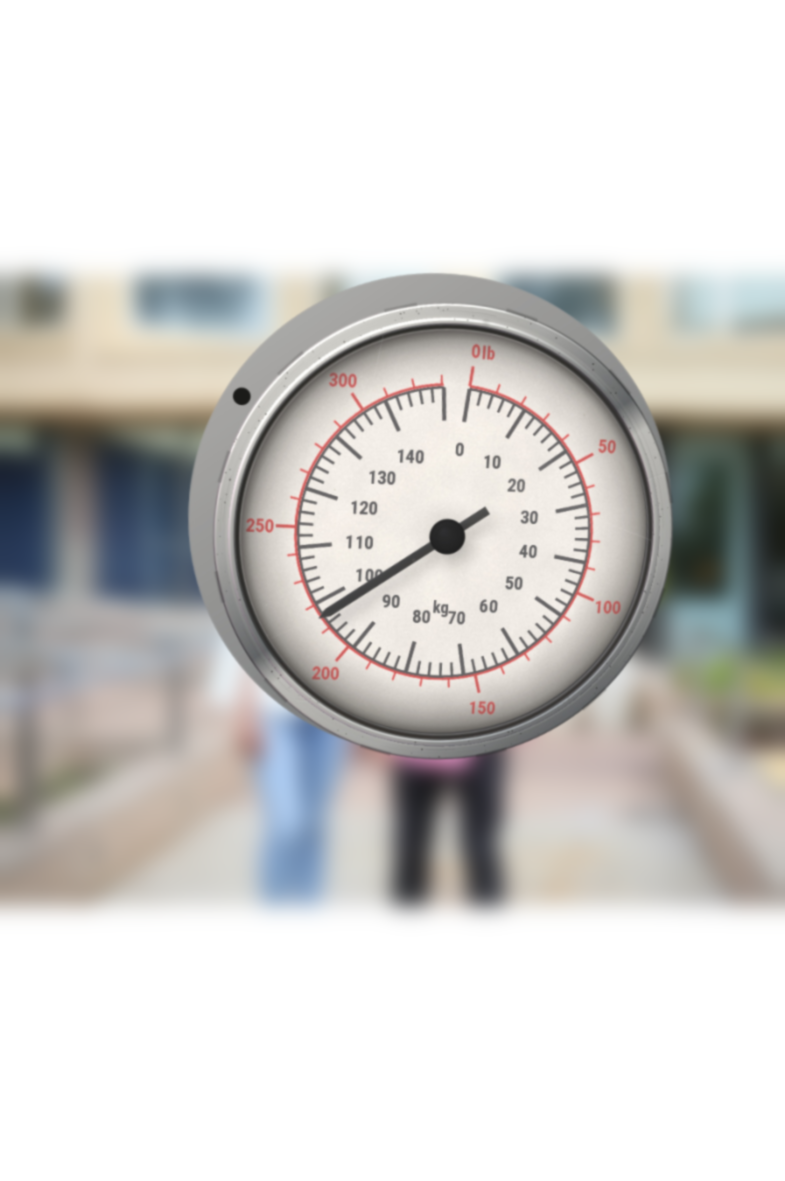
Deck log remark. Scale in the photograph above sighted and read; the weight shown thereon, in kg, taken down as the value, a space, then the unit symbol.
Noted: 98 kg
